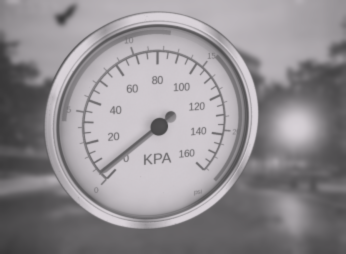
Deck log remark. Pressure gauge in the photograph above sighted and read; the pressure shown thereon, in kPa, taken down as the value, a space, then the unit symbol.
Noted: 5 kPa
